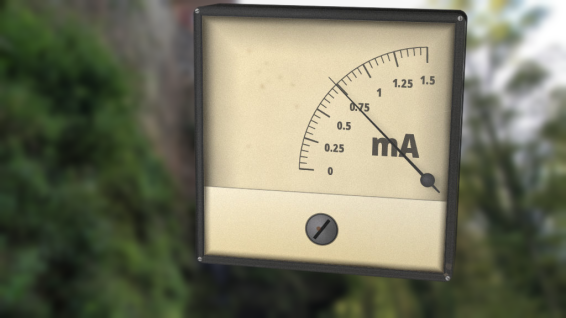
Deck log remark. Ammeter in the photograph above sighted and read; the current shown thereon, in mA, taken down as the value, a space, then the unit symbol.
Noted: 0.75 mA
